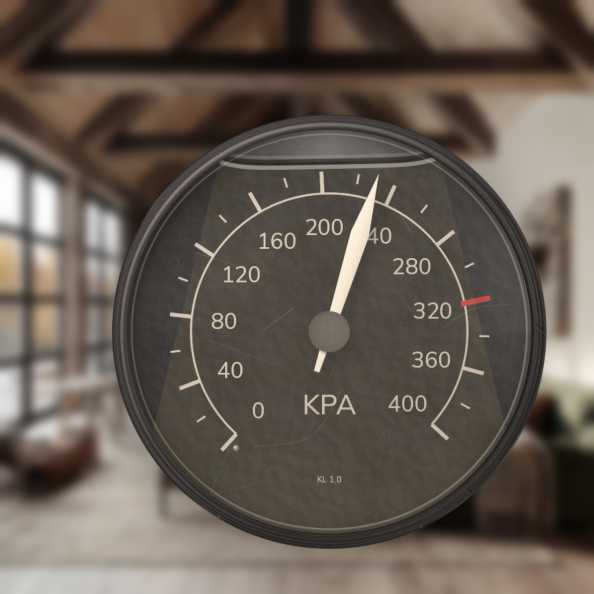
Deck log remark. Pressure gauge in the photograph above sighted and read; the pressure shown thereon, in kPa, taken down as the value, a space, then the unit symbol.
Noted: 230 kPa
